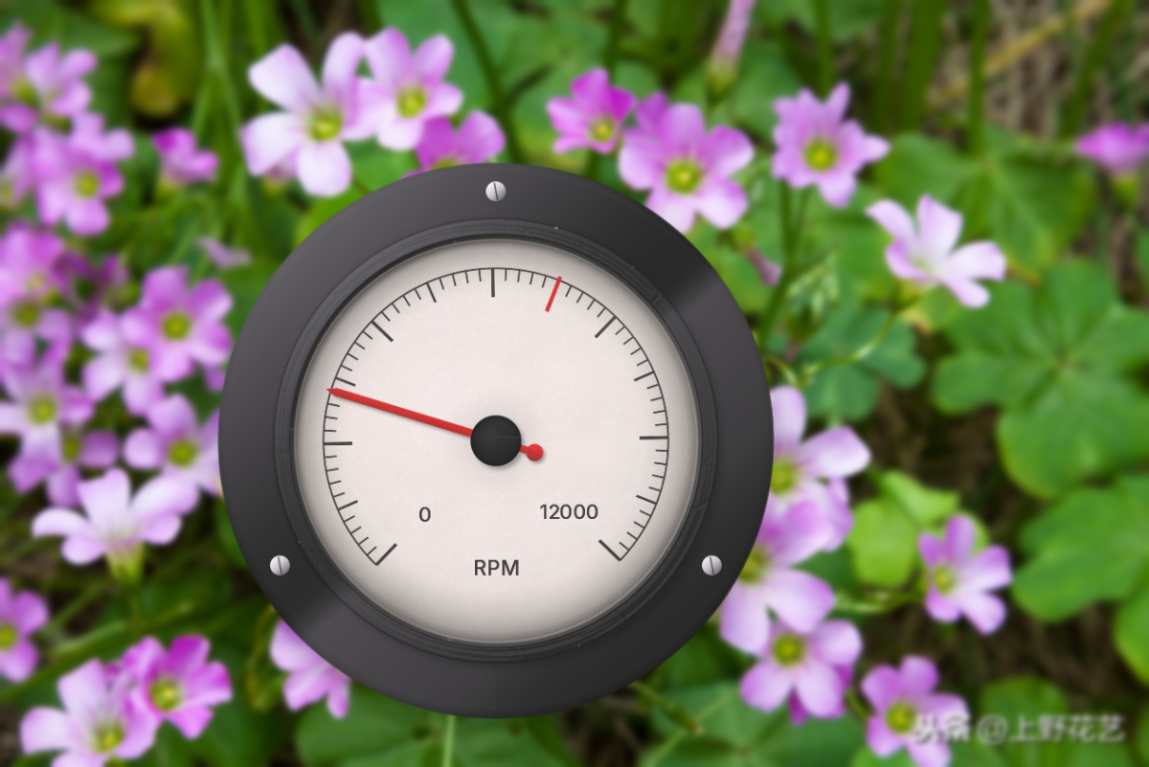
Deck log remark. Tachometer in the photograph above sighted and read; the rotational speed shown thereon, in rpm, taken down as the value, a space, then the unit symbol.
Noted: 2800 rpm
